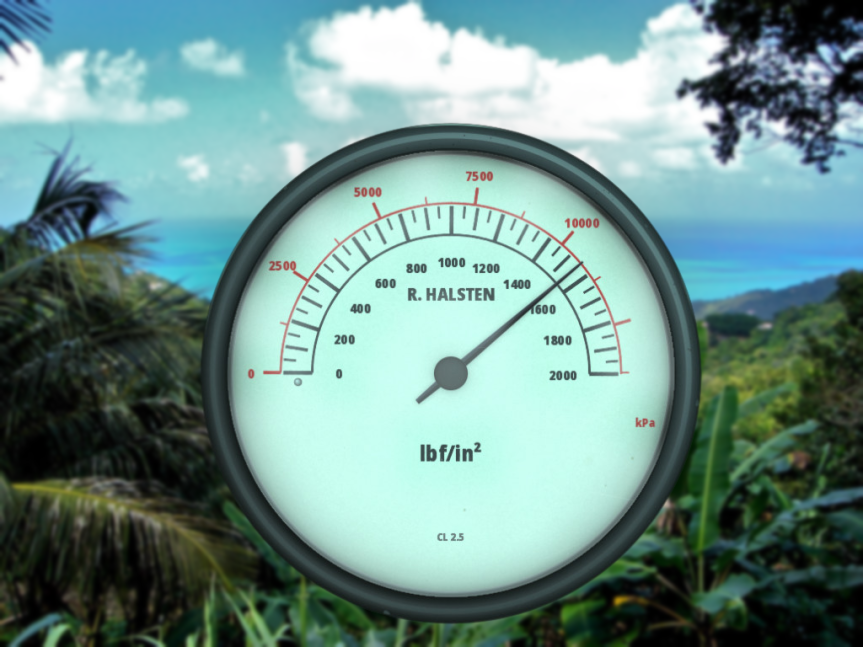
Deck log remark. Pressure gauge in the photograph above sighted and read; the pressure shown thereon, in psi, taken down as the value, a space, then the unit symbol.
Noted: 1550 psi
